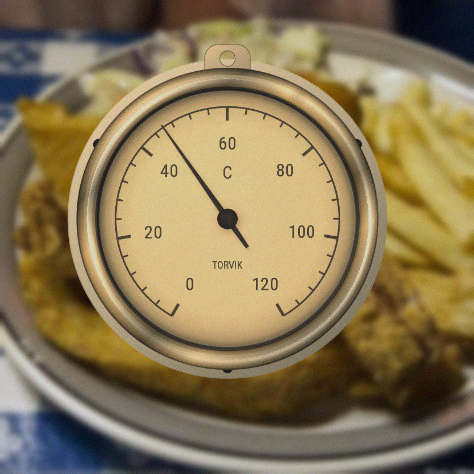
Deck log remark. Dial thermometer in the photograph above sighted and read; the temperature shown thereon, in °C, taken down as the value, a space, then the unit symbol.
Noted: 46 °C
